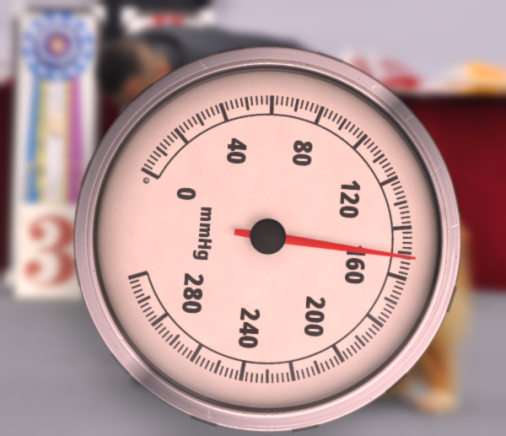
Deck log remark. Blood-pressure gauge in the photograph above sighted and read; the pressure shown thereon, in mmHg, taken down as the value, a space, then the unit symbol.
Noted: 152 mmHg
